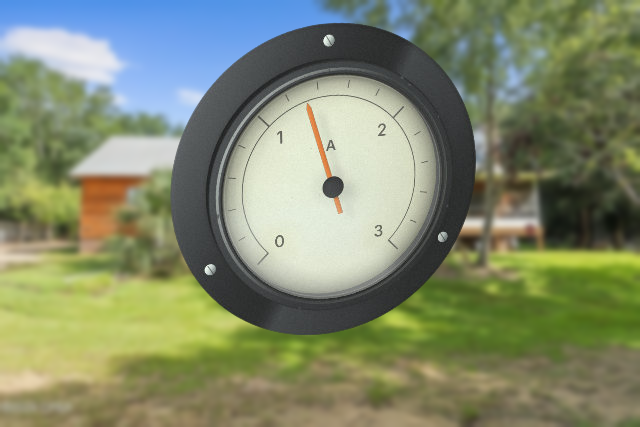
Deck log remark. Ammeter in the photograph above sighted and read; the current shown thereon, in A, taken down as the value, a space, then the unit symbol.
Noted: 1.3 A
